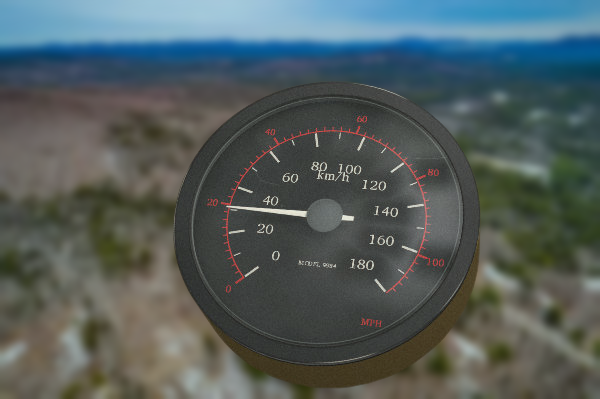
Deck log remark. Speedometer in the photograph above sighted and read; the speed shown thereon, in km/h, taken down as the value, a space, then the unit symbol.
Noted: 30 km/h
